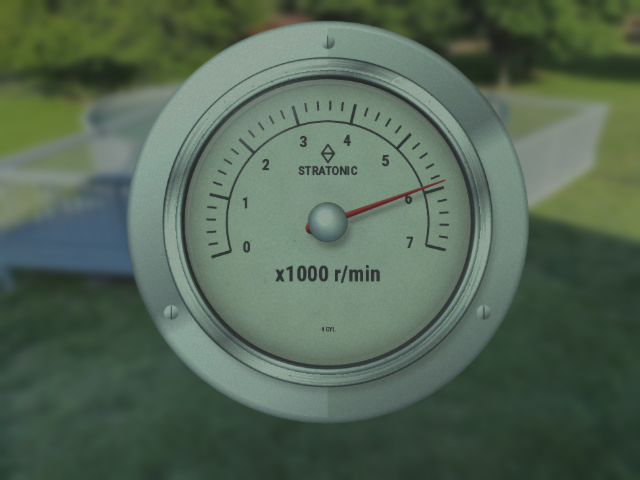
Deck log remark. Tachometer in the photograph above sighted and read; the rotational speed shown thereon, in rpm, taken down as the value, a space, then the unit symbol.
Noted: 5900 rpm
